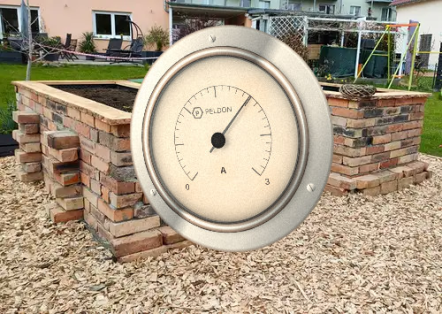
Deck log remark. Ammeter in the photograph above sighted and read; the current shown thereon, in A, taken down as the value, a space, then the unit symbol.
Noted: 2 A
